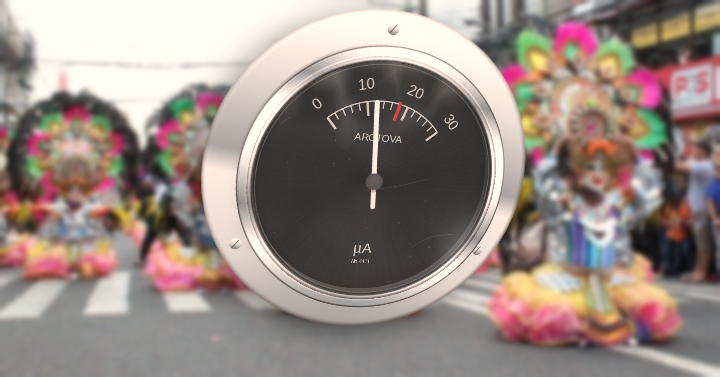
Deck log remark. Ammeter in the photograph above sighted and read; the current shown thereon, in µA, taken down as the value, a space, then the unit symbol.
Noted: 12 µA
